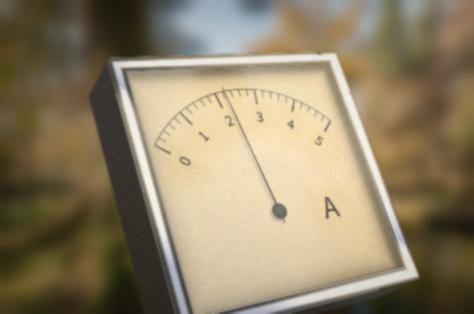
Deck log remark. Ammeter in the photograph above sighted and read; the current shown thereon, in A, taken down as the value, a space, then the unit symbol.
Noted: 2.2 A
